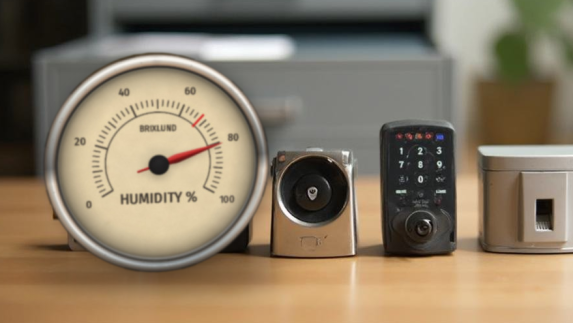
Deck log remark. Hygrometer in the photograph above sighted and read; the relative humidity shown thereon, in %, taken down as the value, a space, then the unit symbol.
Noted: 80 %
